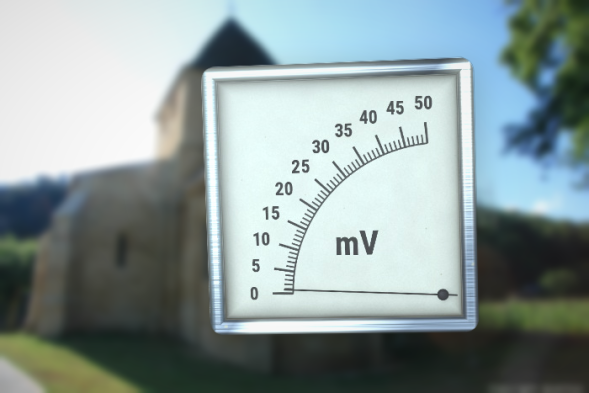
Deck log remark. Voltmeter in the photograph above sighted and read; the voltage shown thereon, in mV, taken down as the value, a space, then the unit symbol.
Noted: 1 mV
